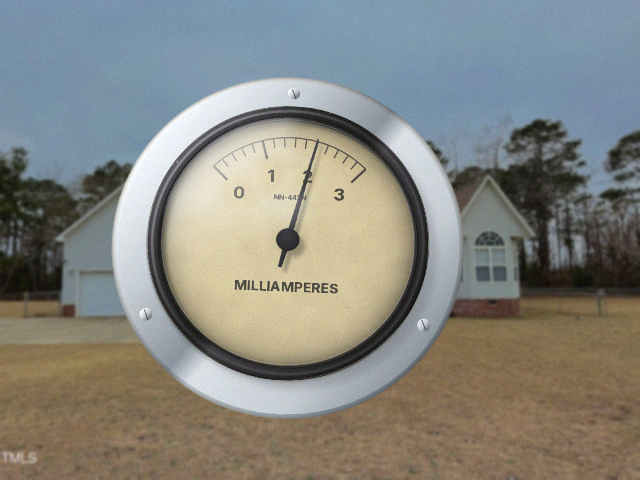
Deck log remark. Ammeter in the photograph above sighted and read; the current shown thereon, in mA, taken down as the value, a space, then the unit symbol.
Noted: 2 mA
